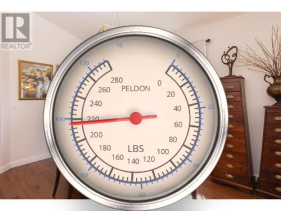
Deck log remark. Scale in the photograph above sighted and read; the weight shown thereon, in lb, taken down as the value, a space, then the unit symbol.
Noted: 216 lb
